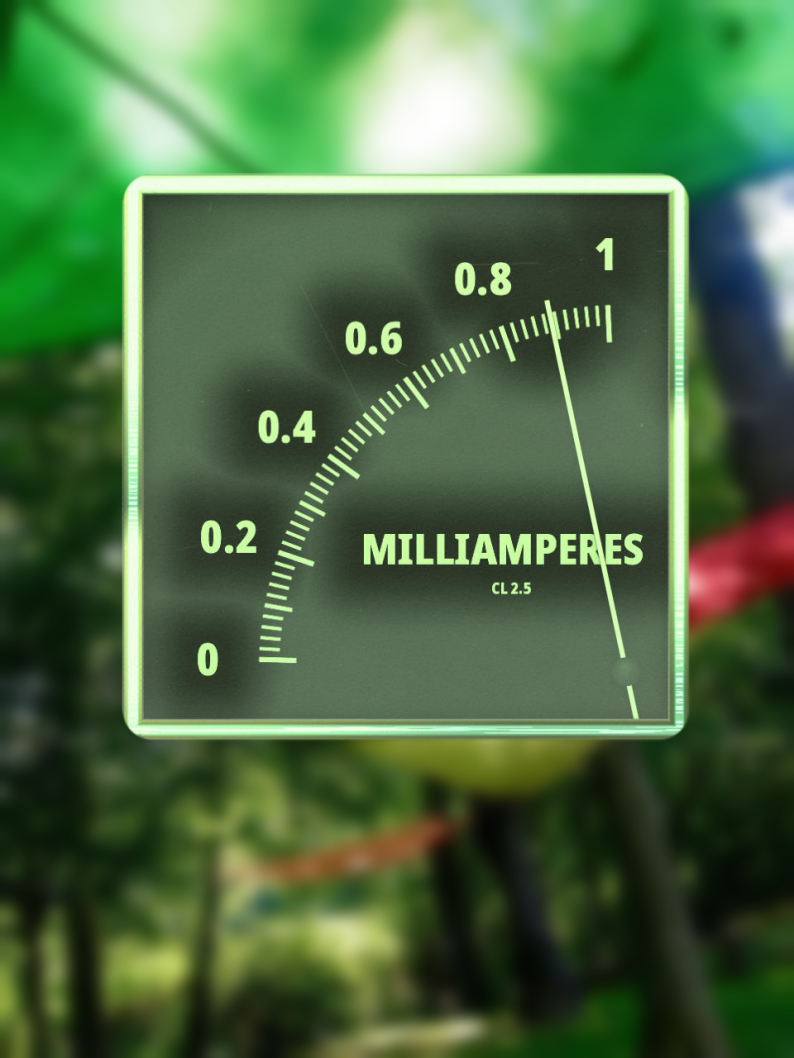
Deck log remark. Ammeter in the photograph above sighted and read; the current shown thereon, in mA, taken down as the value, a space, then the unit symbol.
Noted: 0.89 mA
